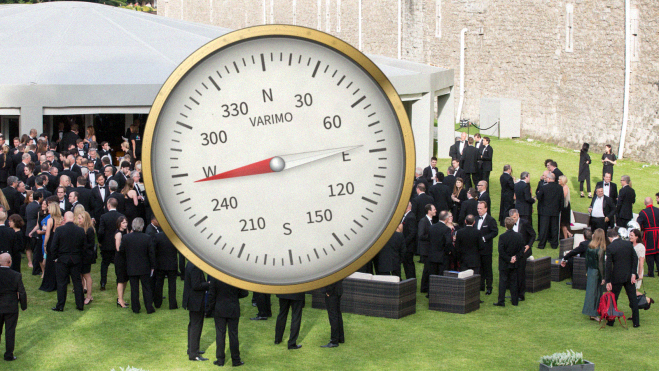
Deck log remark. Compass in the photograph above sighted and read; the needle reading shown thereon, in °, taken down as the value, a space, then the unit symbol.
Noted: 265 °
